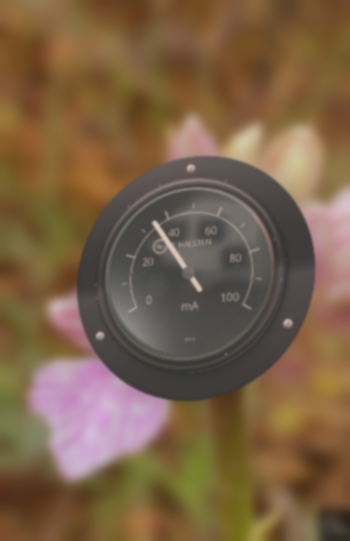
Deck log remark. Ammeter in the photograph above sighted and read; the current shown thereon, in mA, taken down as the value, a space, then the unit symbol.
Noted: 35 mA
